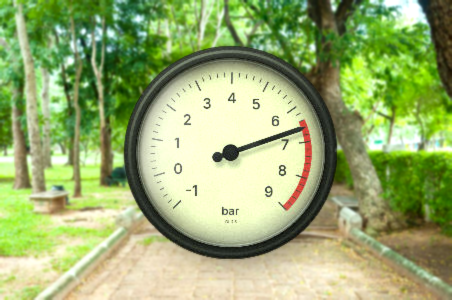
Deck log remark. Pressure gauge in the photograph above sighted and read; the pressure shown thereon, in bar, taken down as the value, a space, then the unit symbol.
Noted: 6.6 bar
